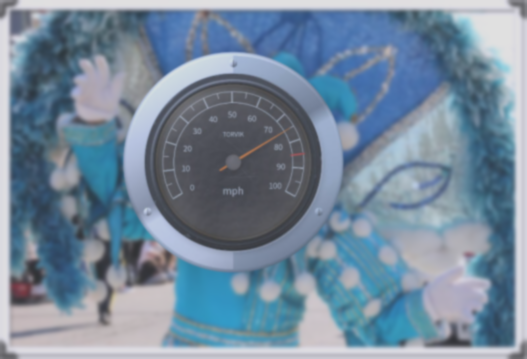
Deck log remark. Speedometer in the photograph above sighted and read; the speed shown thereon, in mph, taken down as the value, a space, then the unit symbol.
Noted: 75 mph
